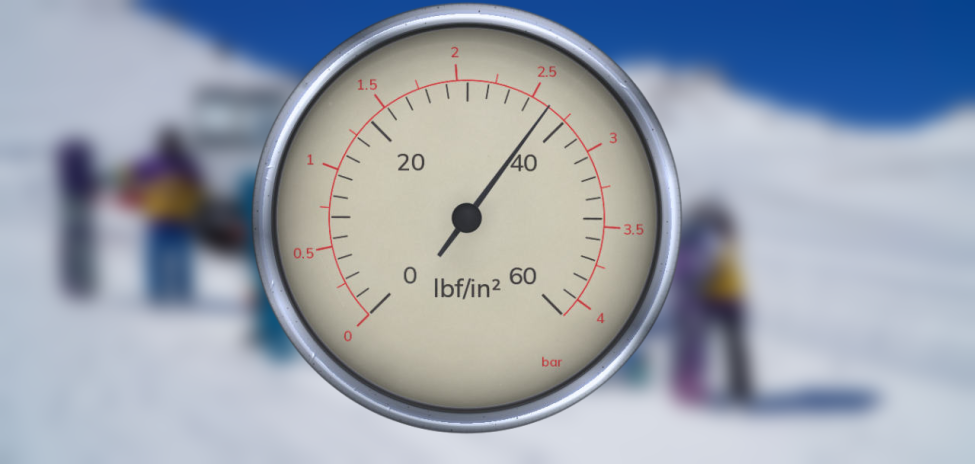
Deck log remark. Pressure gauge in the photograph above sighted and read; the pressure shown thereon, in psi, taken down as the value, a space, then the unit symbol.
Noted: 38 psi
